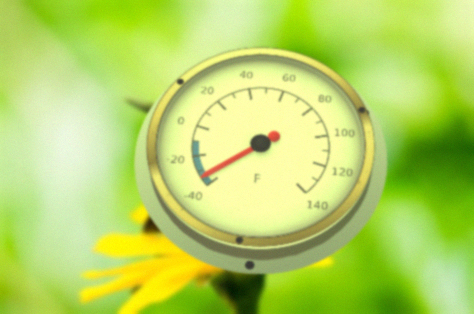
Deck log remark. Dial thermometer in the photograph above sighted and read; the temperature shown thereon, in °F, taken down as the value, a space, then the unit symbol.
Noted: -35 °F
